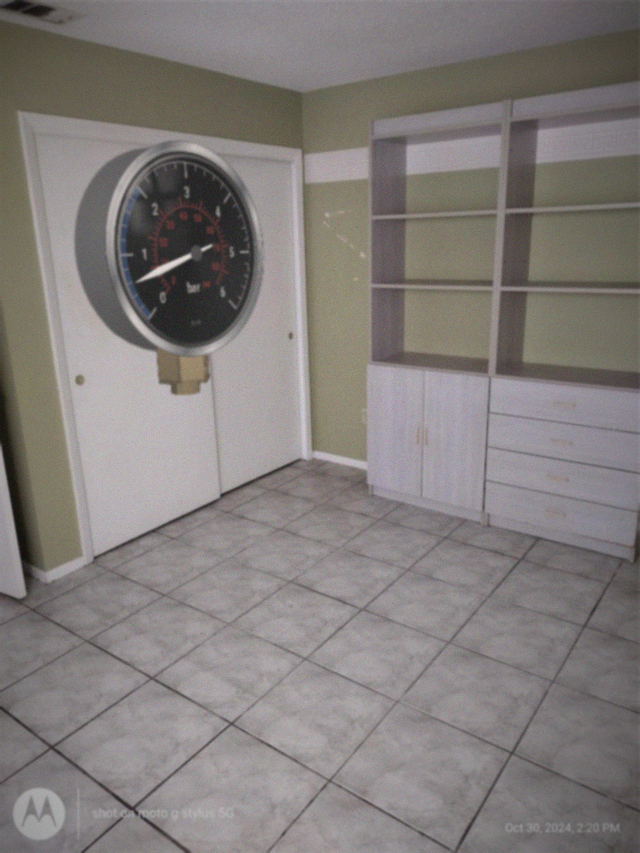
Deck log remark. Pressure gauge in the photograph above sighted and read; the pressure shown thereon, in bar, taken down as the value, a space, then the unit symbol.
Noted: 0.6 bar
